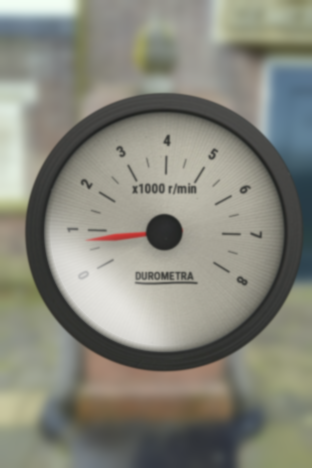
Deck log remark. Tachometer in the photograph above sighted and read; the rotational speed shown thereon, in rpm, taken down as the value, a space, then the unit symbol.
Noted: 750 rpm
